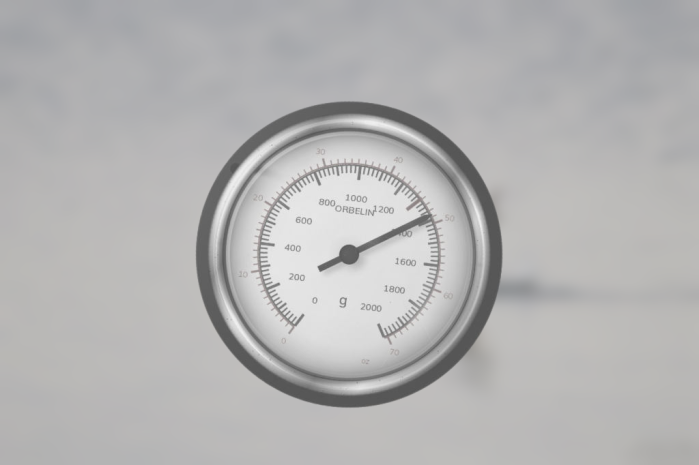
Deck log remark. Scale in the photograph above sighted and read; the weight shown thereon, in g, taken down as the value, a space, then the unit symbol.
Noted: 1380 g
